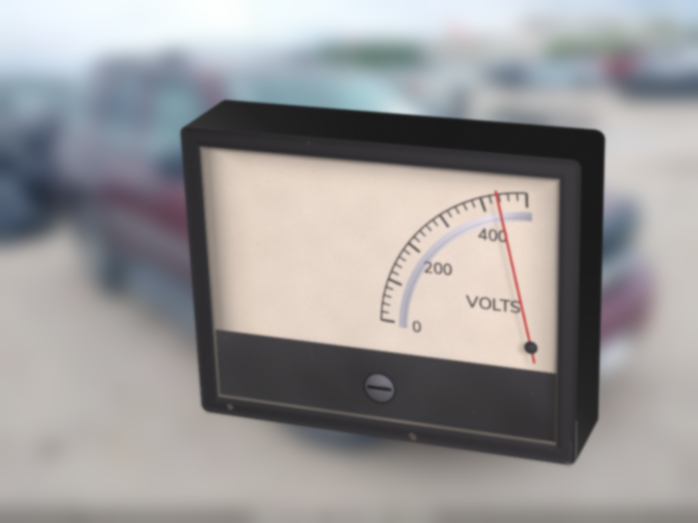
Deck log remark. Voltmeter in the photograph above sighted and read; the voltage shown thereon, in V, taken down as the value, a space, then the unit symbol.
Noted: 440 V
